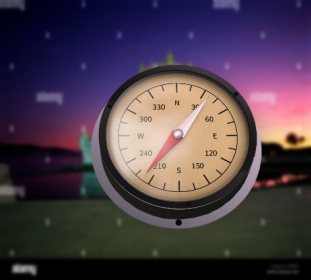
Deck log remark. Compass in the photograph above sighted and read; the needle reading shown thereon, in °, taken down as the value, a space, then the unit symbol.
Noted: 217.5 °
